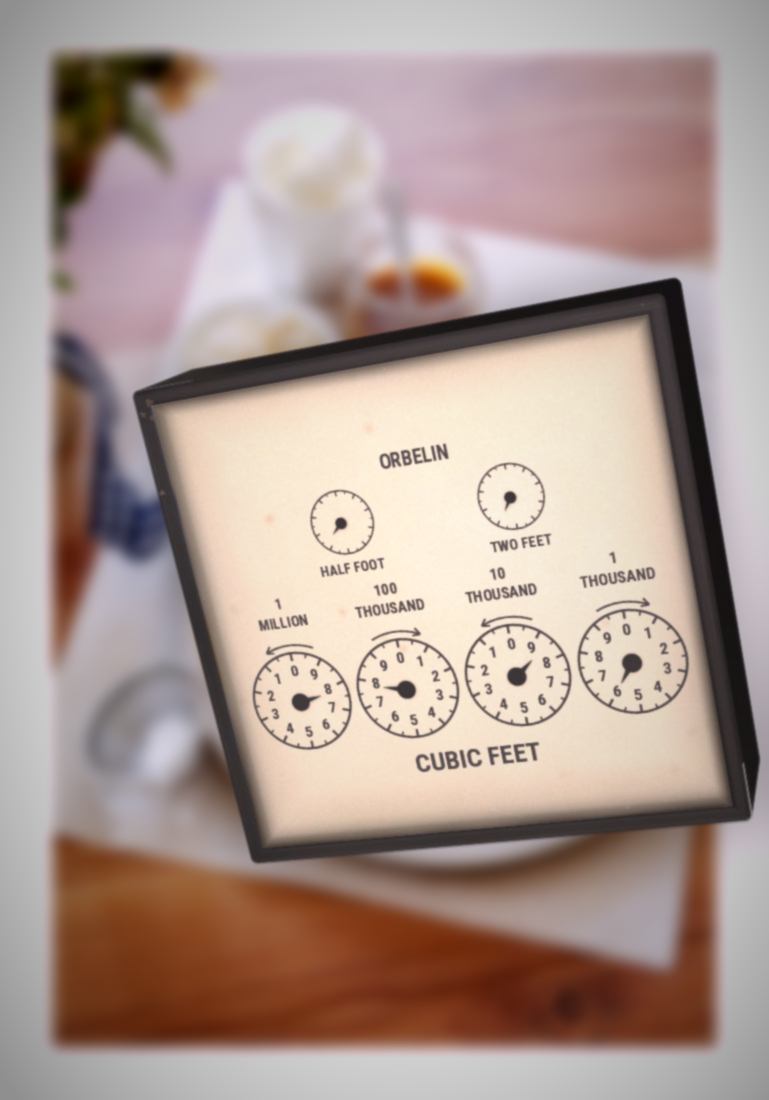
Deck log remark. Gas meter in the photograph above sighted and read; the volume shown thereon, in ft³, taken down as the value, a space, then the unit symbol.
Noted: 778600 ft³
